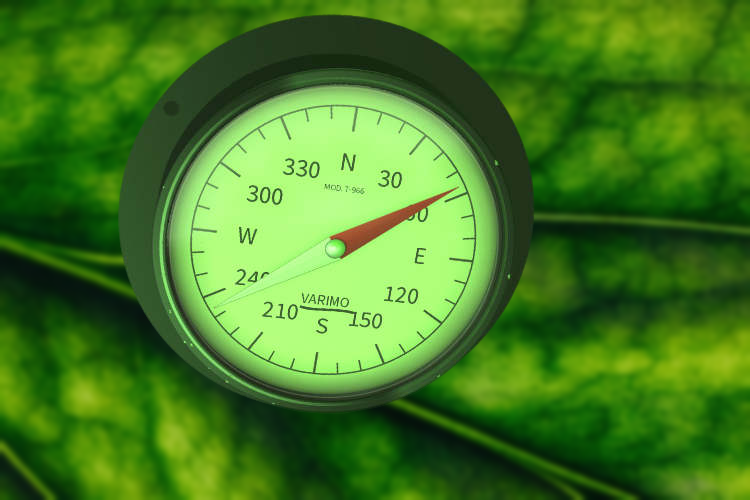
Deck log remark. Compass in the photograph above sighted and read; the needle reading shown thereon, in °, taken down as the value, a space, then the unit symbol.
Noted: 55 °
